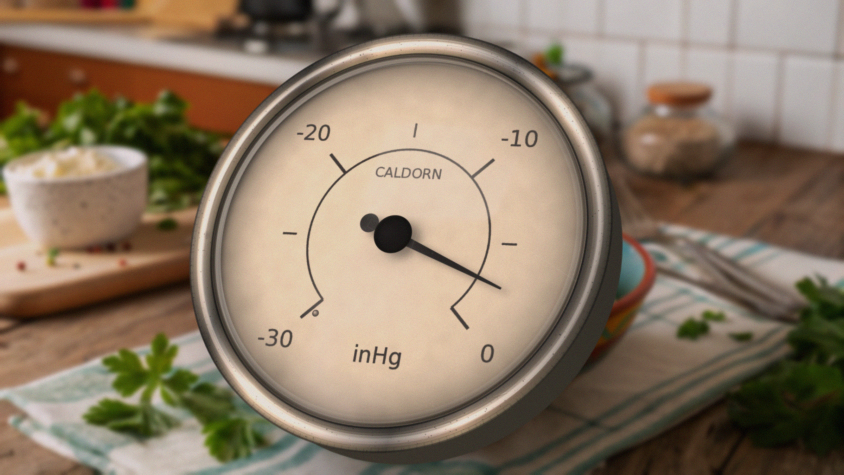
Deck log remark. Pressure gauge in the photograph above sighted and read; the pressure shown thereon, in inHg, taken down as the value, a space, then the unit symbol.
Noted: -2.5 inHg
